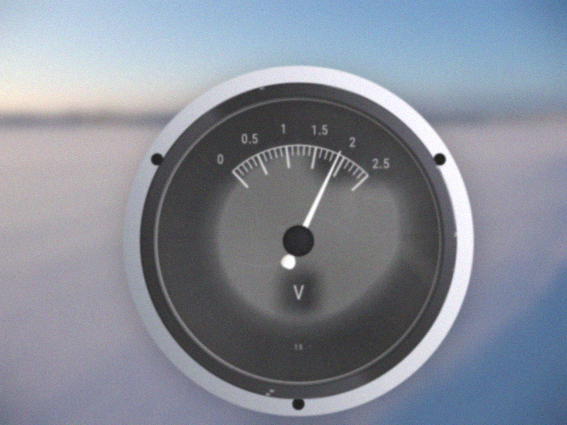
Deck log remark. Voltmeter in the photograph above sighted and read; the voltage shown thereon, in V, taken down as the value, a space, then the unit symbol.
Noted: 1.9 V
